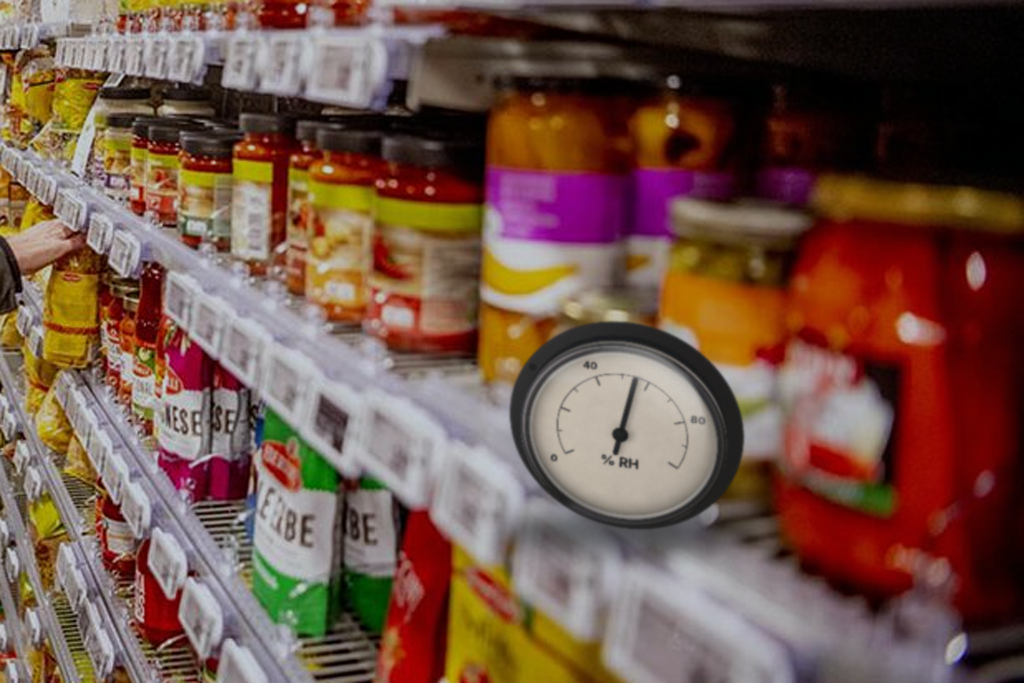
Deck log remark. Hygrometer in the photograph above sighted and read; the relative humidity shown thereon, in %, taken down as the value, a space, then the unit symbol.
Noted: 55 %
